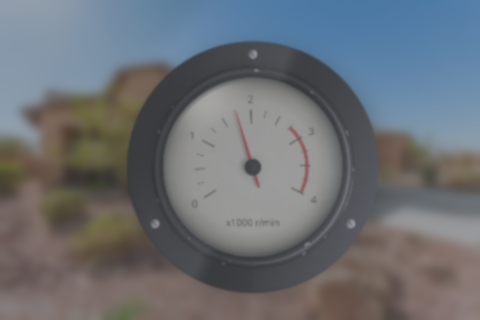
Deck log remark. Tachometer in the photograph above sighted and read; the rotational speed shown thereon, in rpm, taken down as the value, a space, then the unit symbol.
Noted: 1750 rpm
